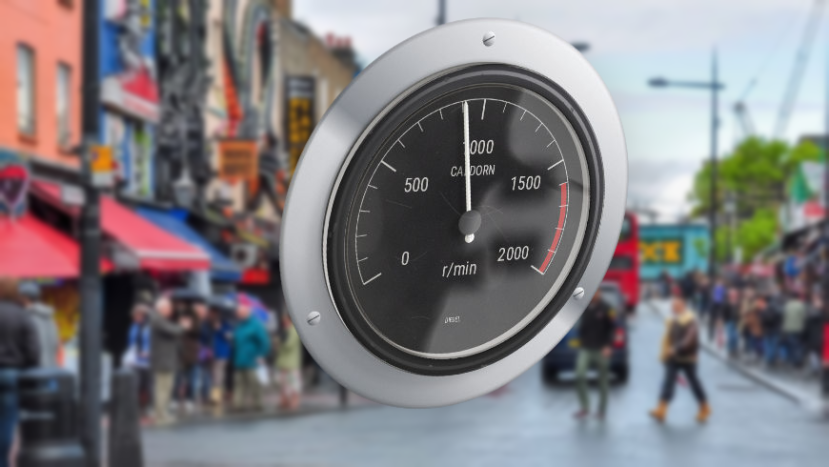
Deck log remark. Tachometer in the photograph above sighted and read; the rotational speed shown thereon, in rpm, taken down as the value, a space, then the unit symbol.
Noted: 900 rpm
